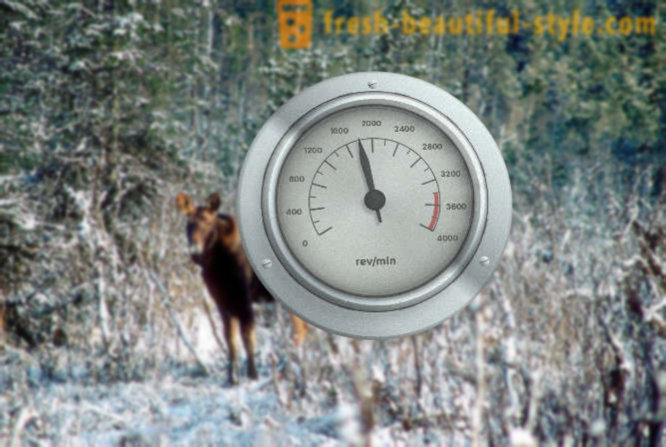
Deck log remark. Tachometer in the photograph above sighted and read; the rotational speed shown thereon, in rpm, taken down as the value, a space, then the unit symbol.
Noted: 1800 rpm
